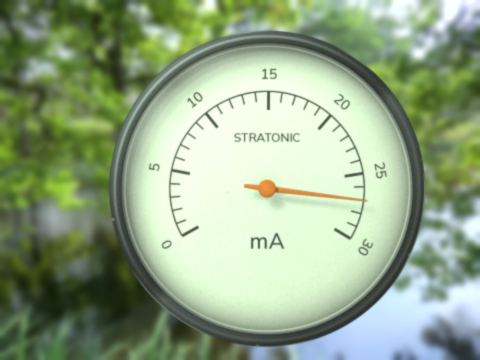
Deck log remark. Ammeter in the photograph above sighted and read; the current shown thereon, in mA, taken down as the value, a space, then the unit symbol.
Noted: 27 mA
